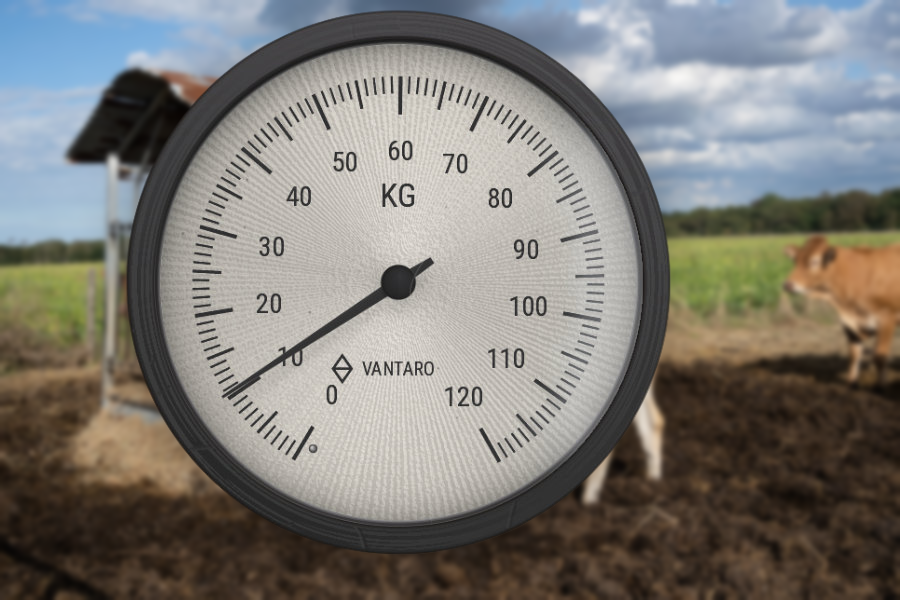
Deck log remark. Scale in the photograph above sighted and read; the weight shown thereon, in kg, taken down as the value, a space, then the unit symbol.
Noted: 10.5 kg
